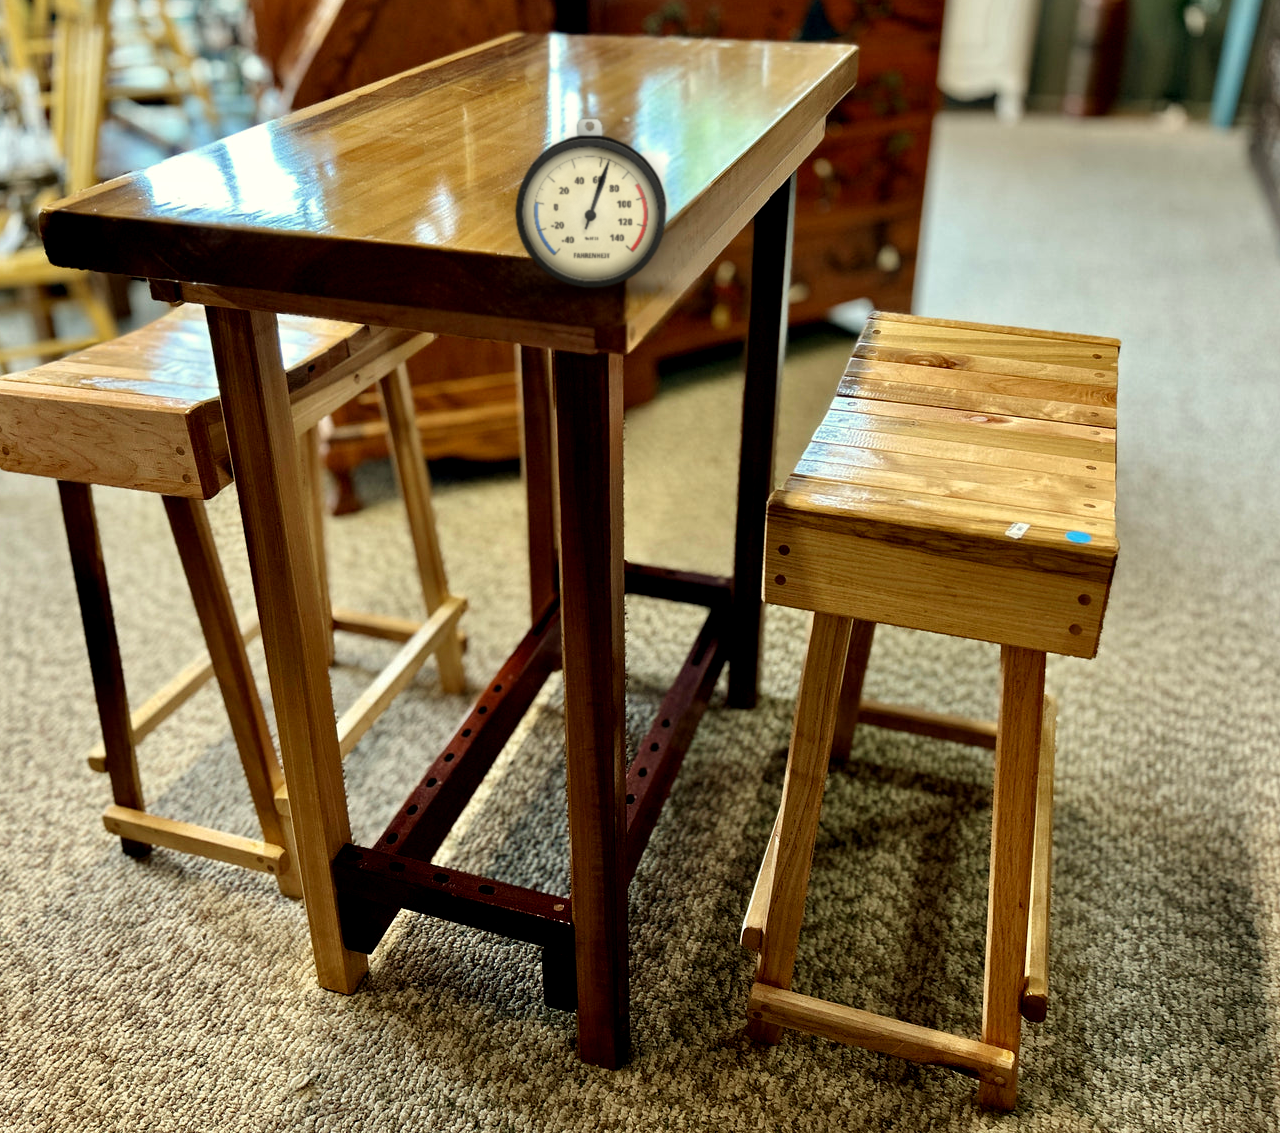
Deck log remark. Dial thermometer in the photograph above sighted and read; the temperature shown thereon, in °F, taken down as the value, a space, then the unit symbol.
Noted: 65 °F
